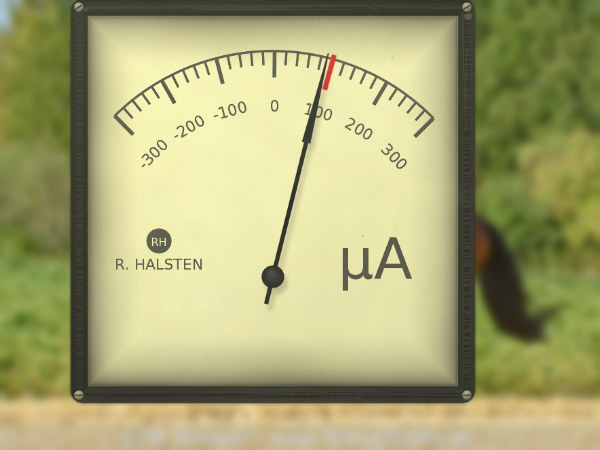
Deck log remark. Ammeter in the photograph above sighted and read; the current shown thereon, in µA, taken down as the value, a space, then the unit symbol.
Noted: 90 µA
